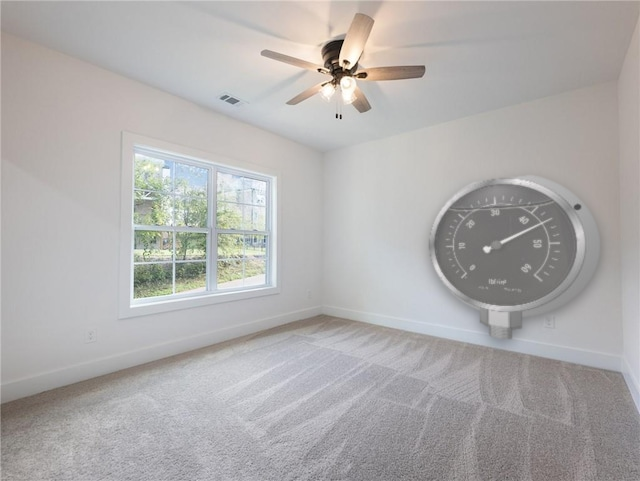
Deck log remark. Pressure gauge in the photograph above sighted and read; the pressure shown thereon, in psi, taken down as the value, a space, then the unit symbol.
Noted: 44 psi
